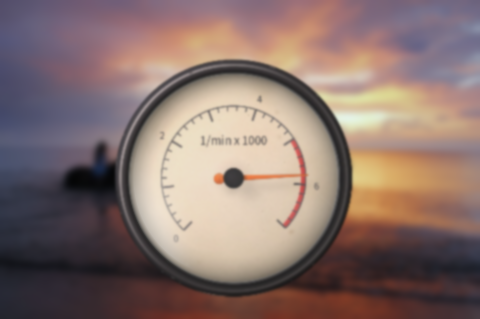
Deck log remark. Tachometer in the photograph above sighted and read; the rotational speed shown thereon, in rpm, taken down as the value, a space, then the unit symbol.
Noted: 5800 rpm
